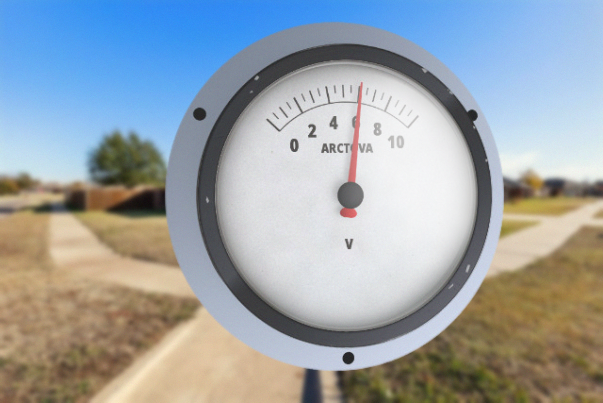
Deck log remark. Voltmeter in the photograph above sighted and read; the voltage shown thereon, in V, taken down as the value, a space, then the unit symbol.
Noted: 6 V
